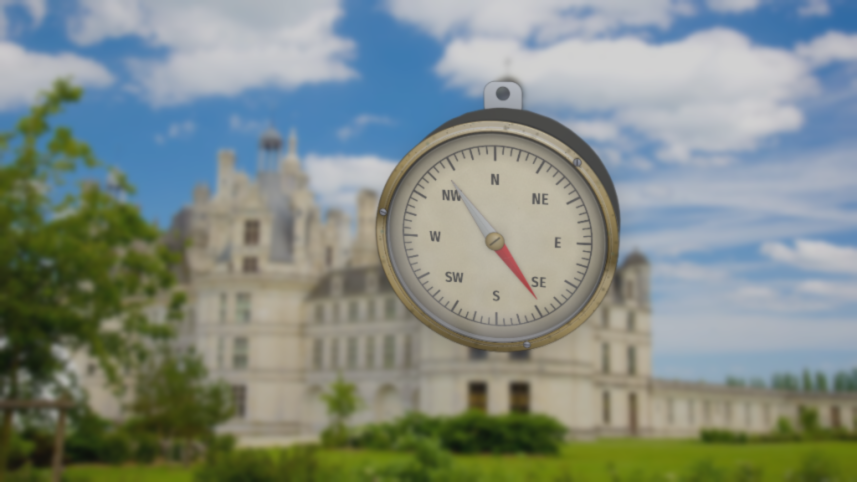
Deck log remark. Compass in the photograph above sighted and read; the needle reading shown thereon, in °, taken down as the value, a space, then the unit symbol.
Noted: 145 °
